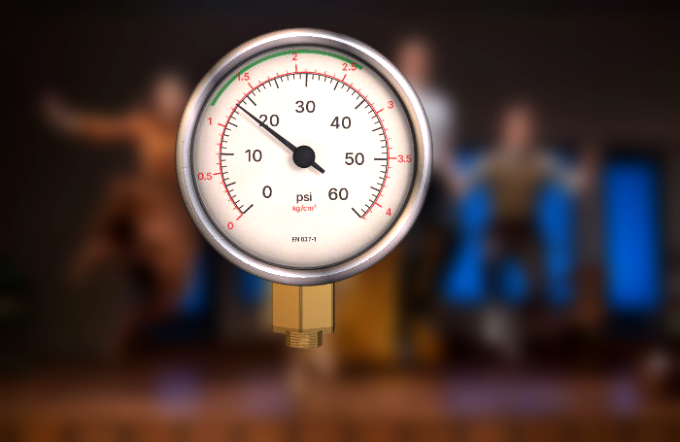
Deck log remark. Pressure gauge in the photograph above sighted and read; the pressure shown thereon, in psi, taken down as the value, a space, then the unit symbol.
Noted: 18 psi
